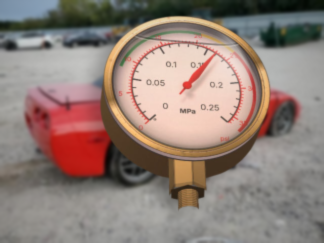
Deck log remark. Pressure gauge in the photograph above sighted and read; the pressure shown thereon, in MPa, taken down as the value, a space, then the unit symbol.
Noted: 0.16 MPa
